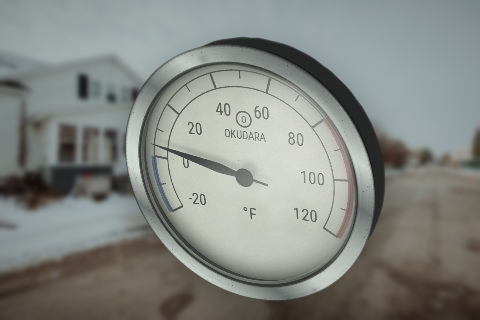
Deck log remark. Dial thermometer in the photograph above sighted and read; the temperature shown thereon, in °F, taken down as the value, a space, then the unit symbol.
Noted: 5 °F
